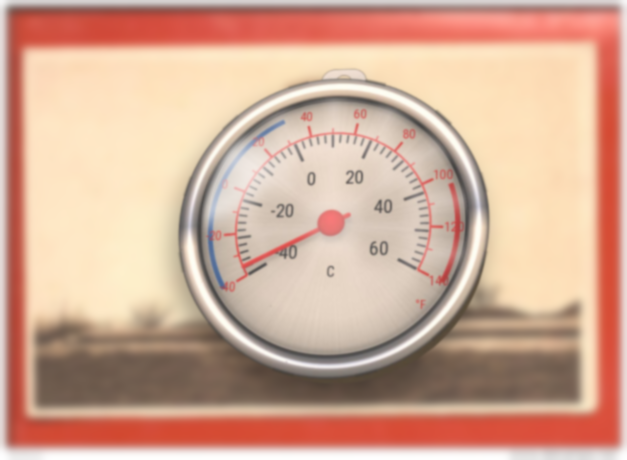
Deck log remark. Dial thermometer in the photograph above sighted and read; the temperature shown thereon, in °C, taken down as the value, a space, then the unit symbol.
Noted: -38 °C
